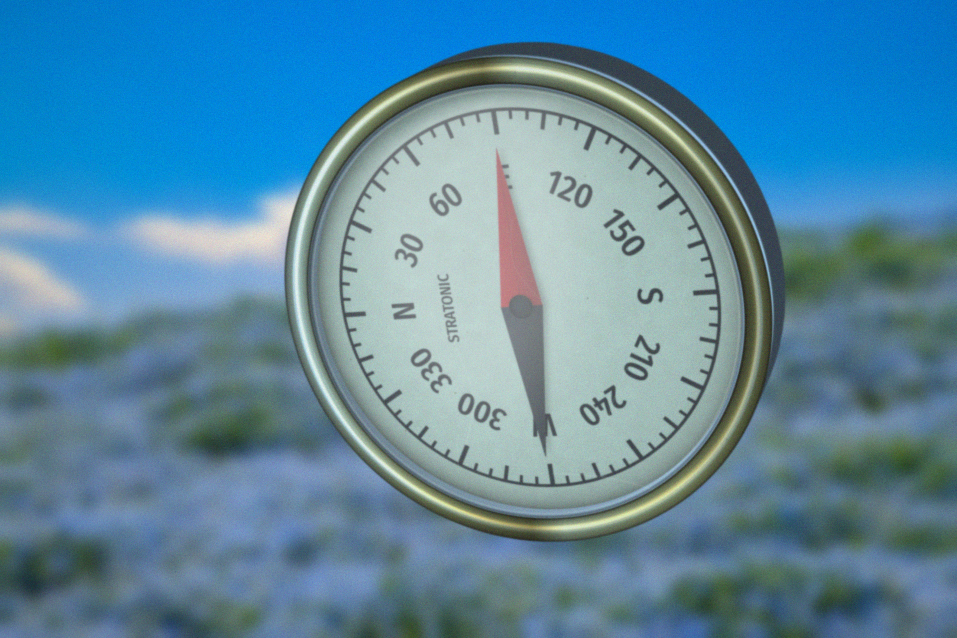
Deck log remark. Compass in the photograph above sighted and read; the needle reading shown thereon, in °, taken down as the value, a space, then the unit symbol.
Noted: 90 °
